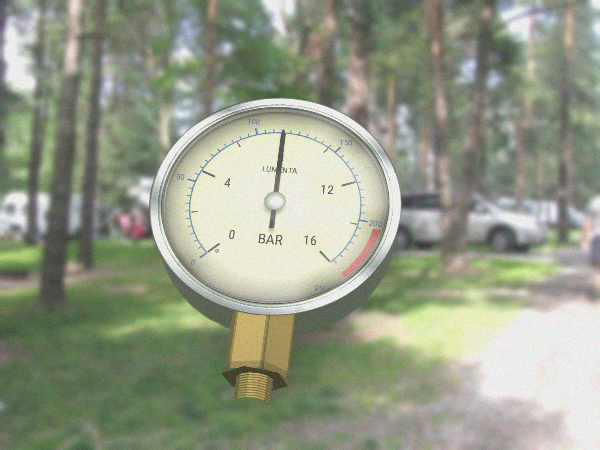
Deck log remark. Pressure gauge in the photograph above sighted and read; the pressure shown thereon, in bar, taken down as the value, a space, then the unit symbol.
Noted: 8 bar
